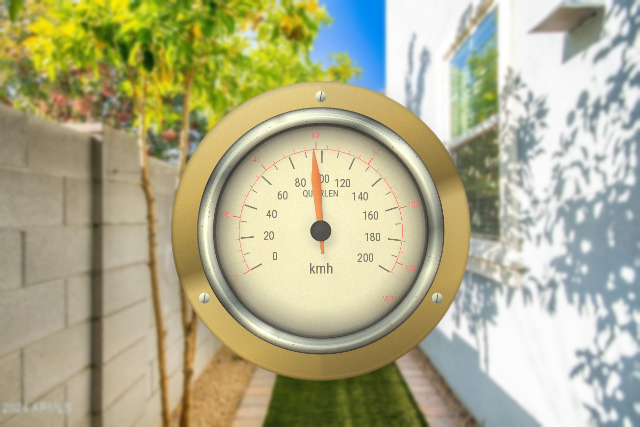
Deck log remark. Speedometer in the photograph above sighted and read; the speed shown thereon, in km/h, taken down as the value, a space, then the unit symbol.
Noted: 95 km/h
